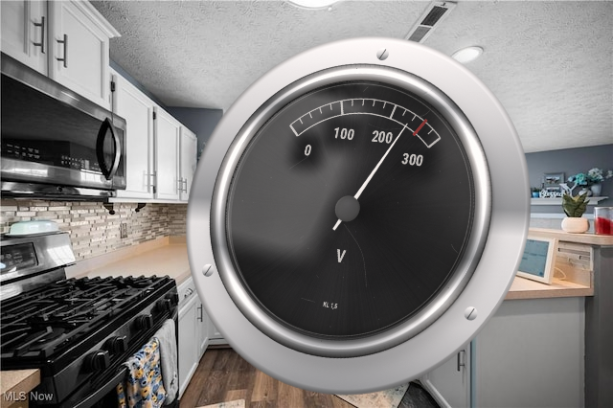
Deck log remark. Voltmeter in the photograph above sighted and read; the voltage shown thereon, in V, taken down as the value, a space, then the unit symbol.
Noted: 240 V
